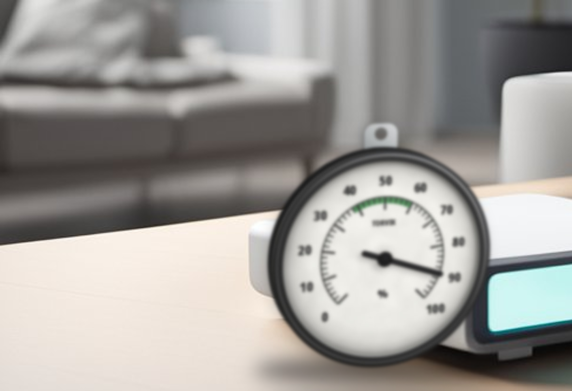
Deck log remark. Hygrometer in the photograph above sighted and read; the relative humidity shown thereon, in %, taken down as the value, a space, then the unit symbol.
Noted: 90 %
